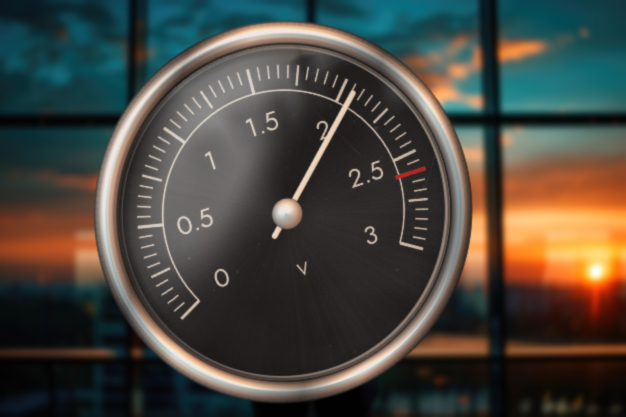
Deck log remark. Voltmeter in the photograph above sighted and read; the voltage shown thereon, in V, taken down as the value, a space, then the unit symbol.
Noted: 2.05 V
